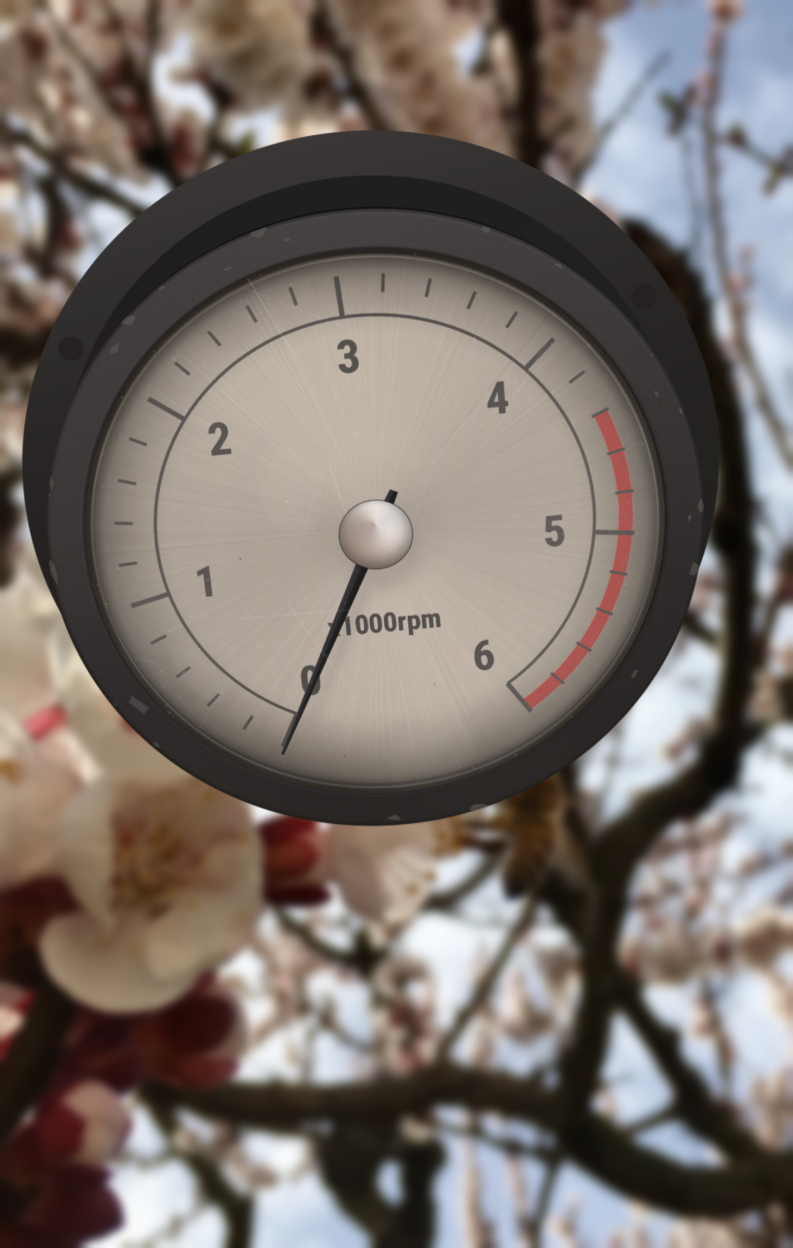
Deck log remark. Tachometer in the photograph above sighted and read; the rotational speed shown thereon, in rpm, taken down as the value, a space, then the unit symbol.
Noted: 0 rpm
